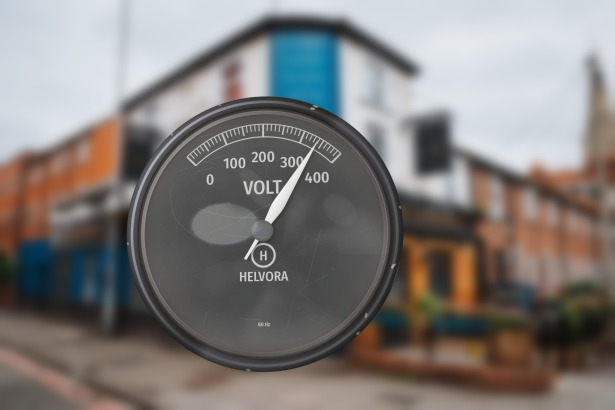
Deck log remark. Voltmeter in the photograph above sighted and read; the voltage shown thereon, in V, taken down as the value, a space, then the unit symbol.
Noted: 340 V
